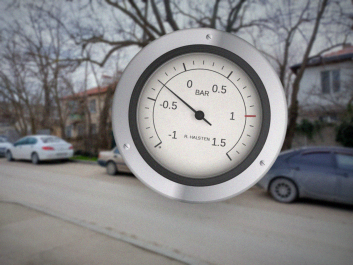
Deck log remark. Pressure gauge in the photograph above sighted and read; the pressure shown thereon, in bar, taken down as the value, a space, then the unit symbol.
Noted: -0.3 bar
